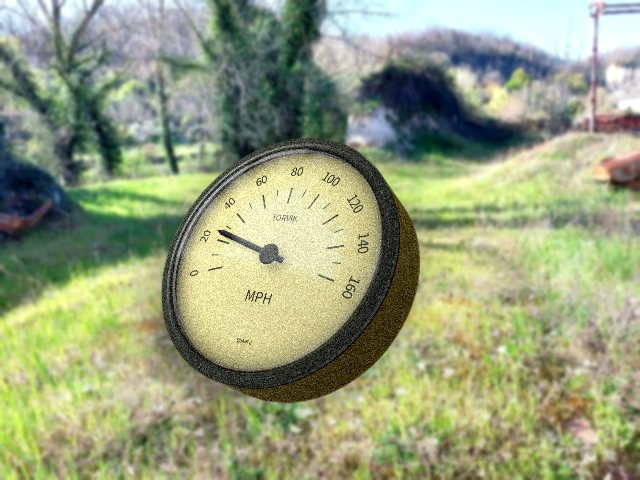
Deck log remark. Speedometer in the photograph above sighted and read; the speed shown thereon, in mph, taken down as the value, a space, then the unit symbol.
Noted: 25 mph
